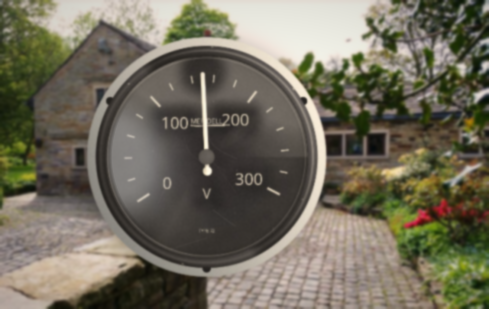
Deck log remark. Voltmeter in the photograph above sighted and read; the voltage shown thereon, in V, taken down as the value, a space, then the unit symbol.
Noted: 150 V
